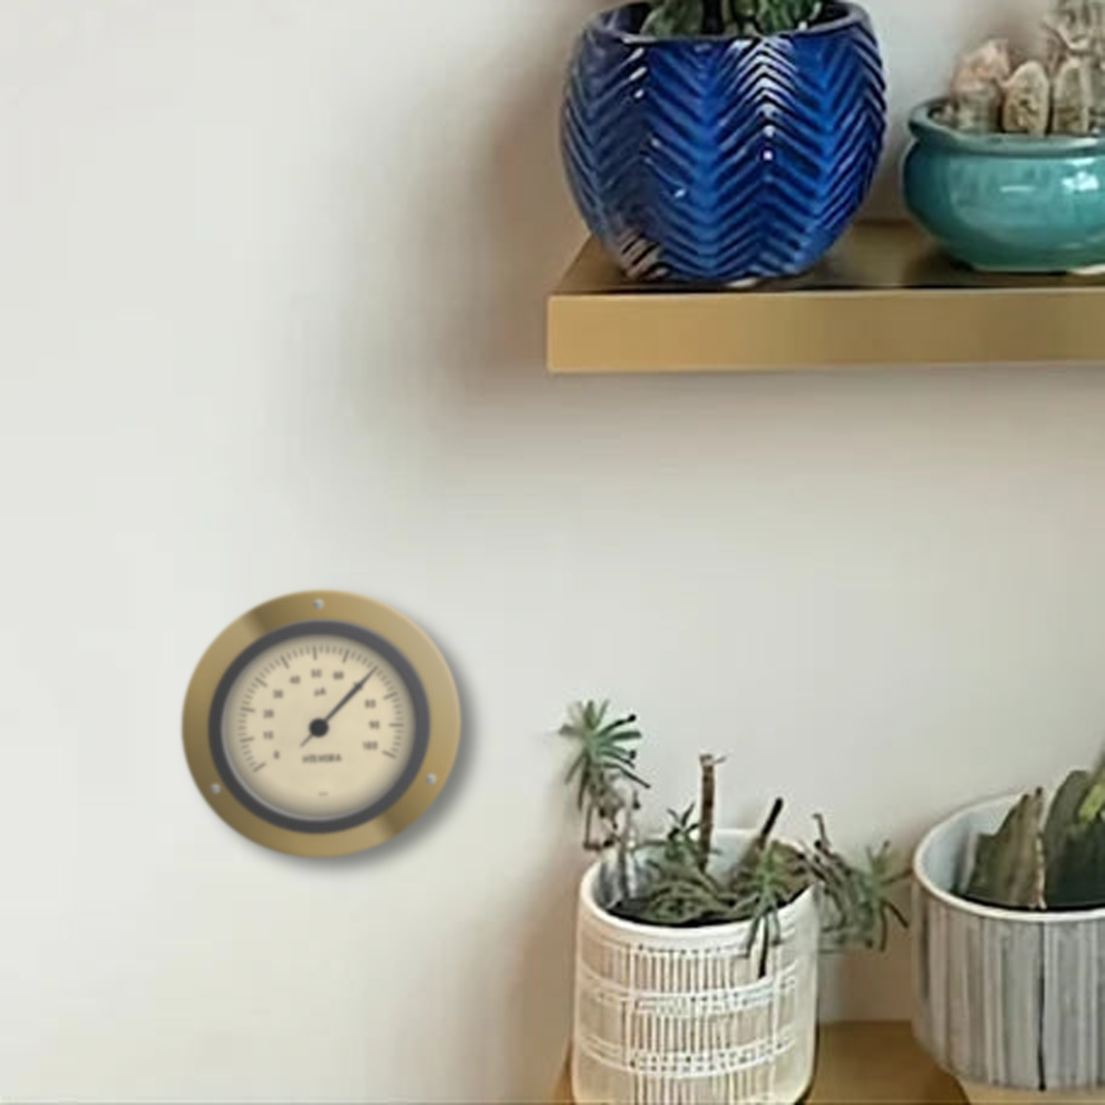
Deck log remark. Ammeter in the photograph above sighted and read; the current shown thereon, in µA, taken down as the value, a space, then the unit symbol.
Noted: 70 µA
